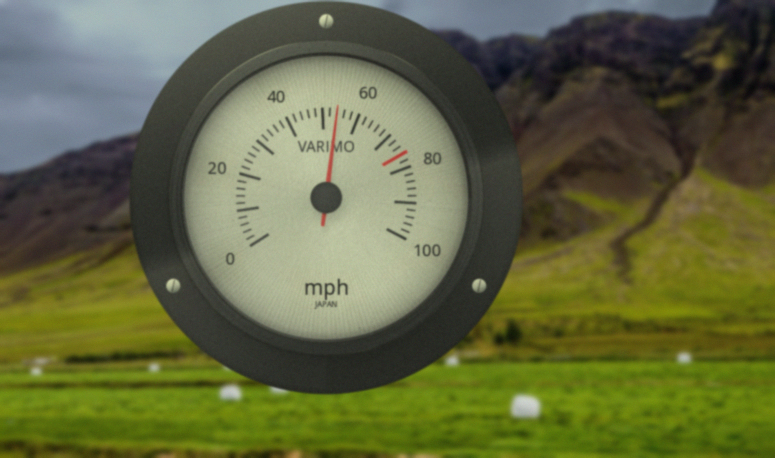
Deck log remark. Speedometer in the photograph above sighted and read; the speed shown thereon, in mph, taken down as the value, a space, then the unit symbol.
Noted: 54 mph
